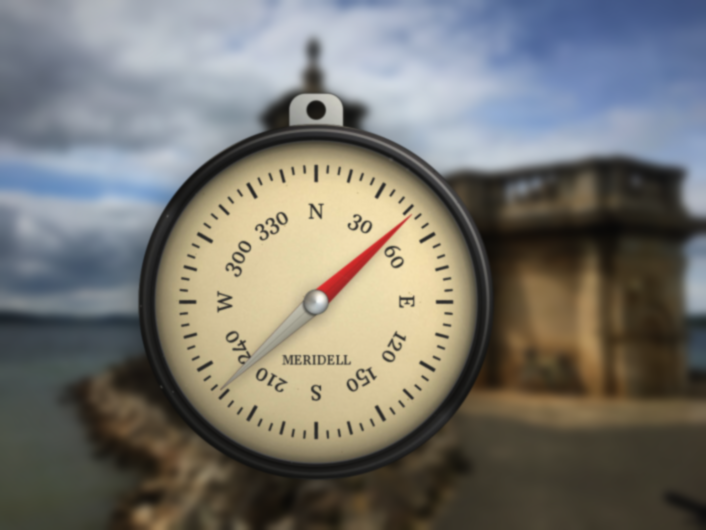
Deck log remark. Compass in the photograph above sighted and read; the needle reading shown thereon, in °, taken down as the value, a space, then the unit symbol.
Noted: 47.5 °
